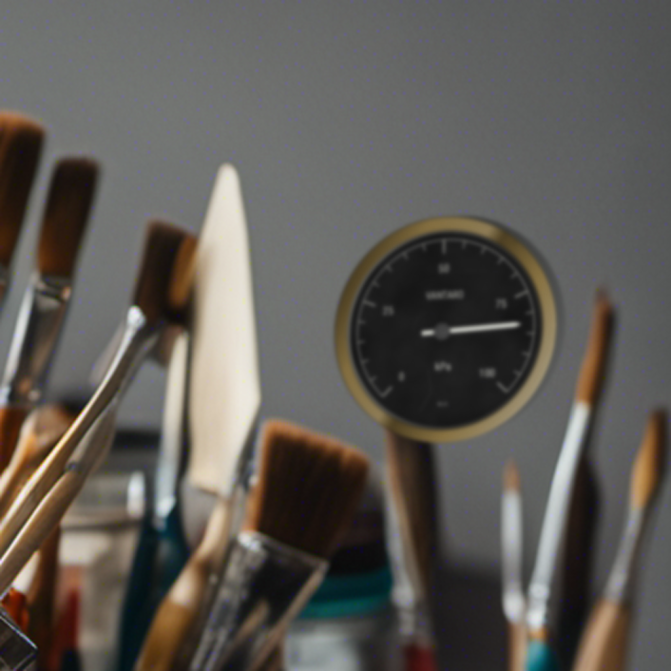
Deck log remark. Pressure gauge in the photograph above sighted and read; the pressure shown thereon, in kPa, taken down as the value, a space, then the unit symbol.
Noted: 82.5 kPa
